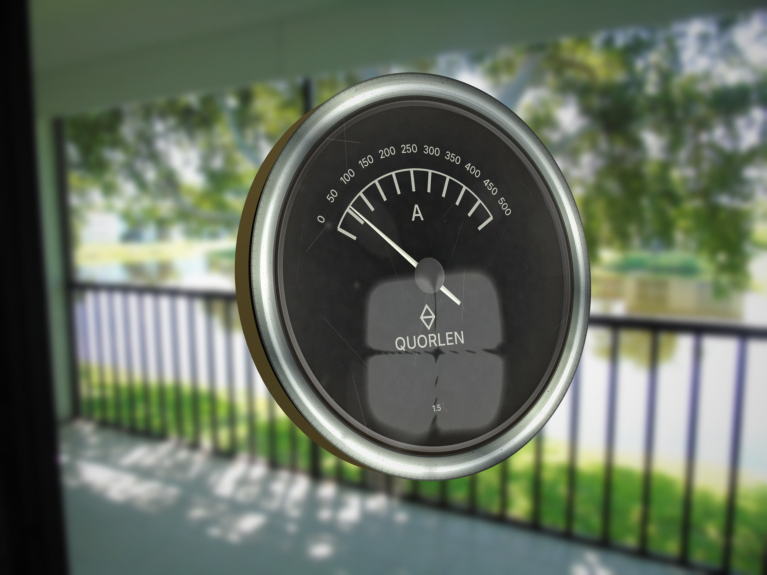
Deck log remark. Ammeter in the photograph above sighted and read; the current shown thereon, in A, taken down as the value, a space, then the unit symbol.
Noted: 50 A
